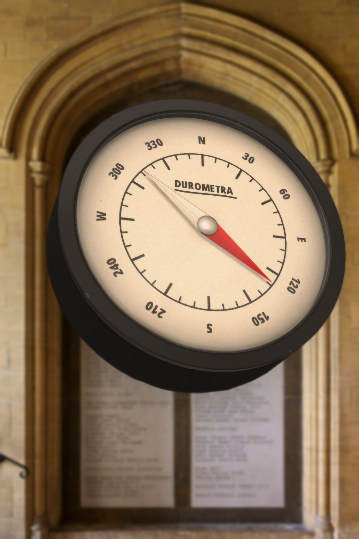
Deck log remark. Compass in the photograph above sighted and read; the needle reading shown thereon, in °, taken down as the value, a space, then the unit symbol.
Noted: 130 °
